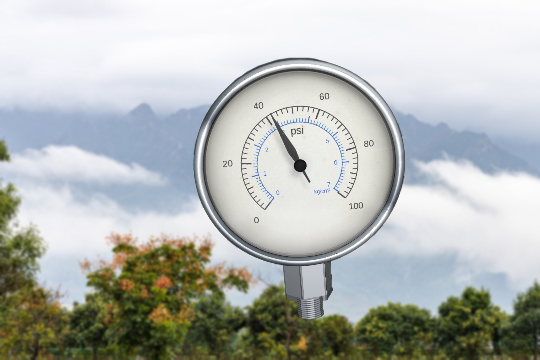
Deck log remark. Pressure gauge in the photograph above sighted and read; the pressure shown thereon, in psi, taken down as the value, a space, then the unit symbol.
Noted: 42 psi
